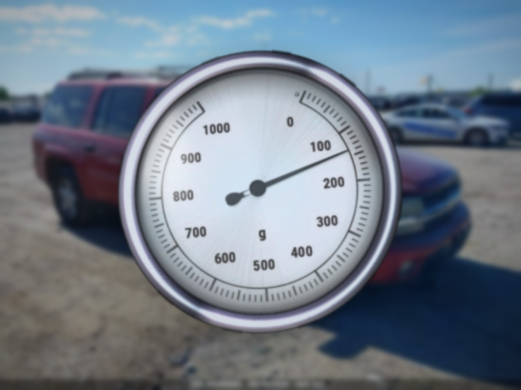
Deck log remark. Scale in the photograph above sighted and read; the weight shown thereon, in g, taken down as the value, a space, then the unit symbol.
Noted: 140 g
